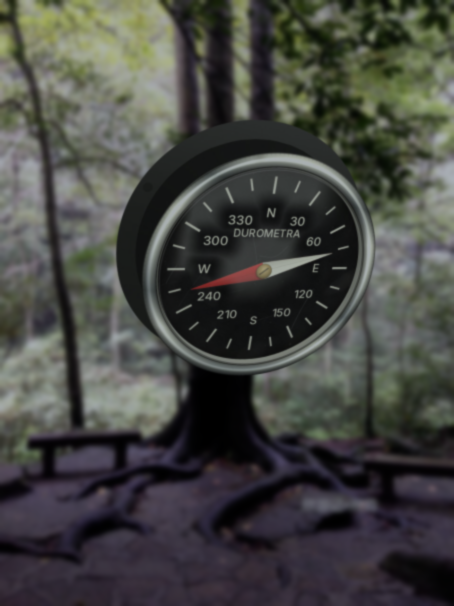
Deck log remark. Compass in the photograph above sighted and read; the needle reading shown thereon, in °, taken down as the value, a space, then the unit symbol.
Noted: 255 °
